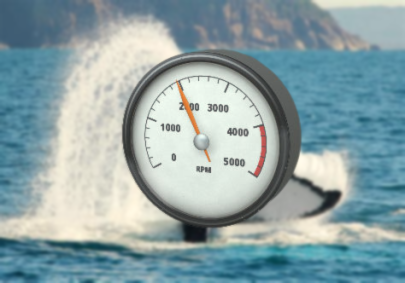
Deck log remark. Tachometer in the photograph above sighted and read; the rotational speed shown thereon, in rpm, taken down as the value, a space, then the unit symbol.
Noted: 2000 rpm
